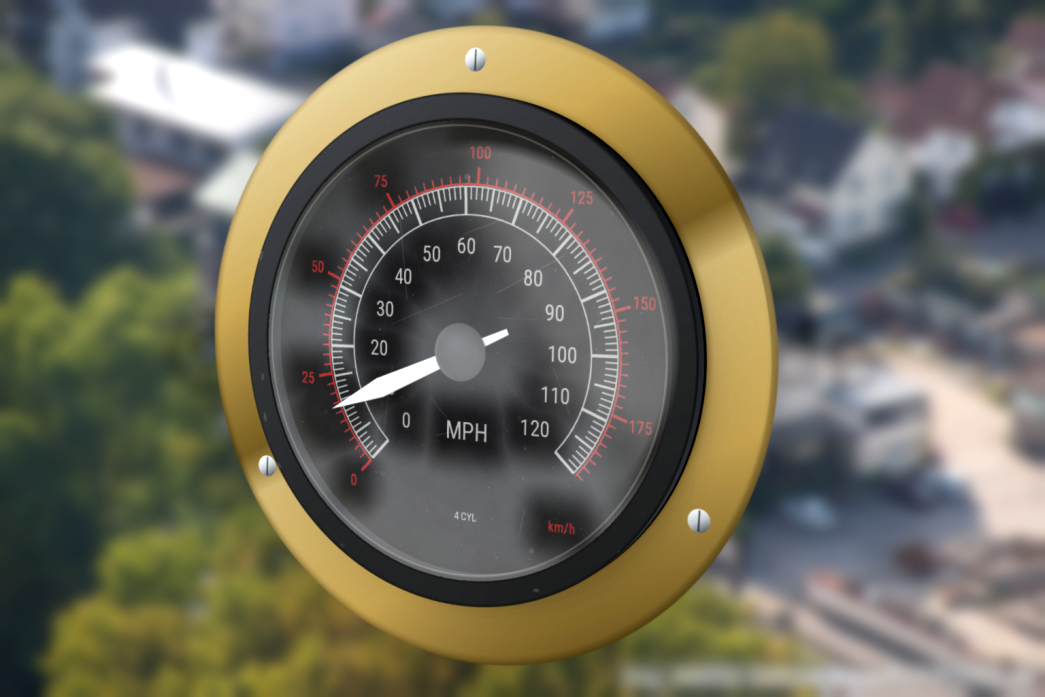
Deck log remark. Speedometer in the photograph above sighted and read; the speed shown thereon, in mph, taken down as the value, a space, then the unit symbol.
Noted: 10 mph
